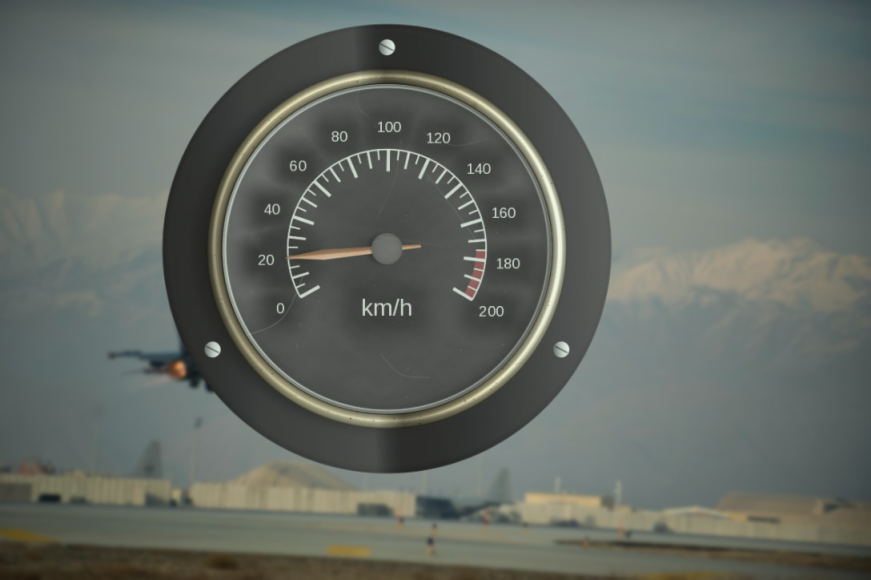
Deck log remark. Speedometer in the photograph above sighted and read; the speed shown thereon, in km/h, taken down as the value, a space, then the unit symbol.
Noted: 20 km/h
